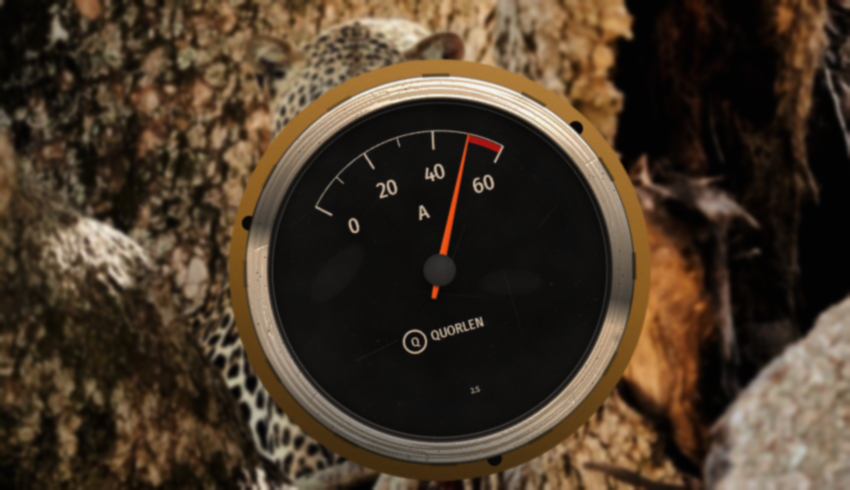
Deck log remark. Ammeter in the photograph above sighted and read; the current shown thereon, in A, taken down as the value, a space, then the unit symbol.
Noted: 50 A
